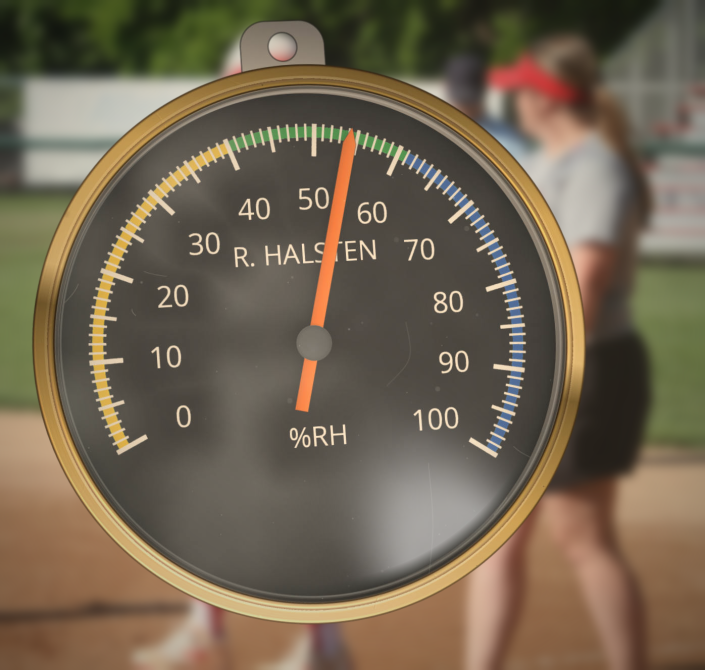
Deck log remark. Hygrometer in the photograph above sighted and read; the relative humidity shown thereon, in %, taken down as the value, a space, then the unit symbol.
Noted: 54 %
